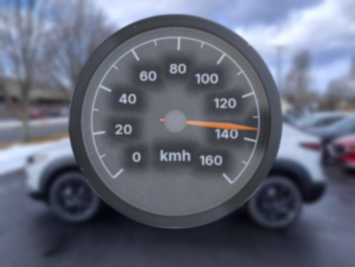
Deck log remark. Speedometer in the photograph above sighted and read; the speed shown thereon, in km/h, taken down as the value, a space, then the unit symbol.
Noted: 135 km/h
